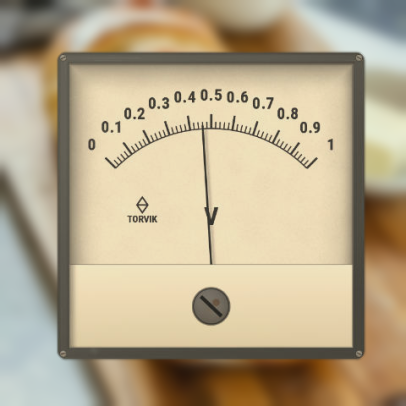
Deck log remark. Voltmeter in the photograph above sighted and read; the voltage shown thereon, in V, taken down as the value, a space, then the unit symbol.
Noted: 0.46 V
